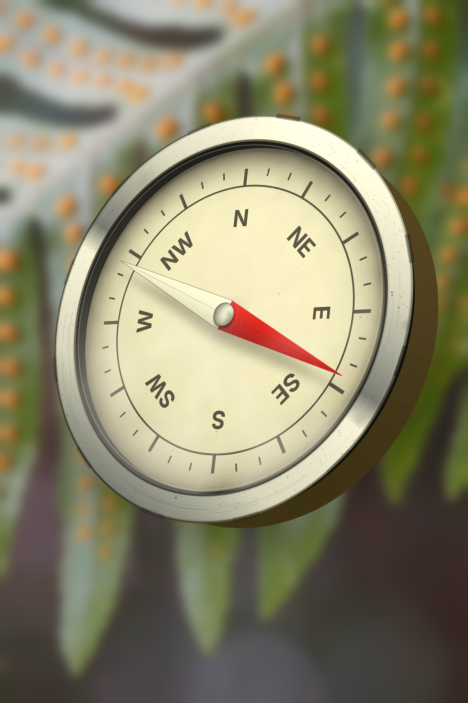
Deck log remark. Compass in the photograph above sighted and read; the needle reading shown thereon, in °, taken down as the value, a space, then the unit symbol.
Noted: 115 °
